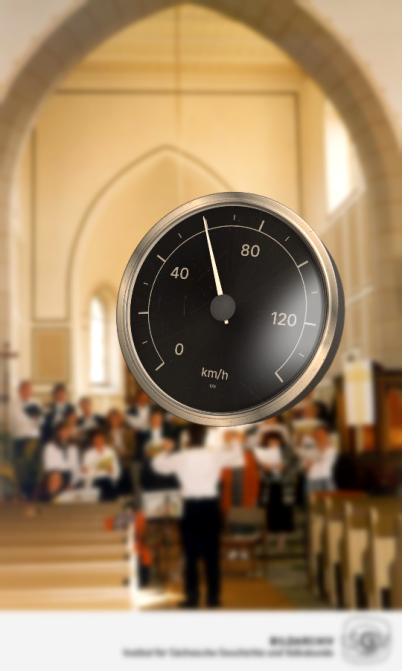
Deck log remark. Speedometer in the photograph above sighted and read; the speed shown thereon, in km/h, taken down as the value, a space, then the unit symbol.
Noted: 60 km/h
